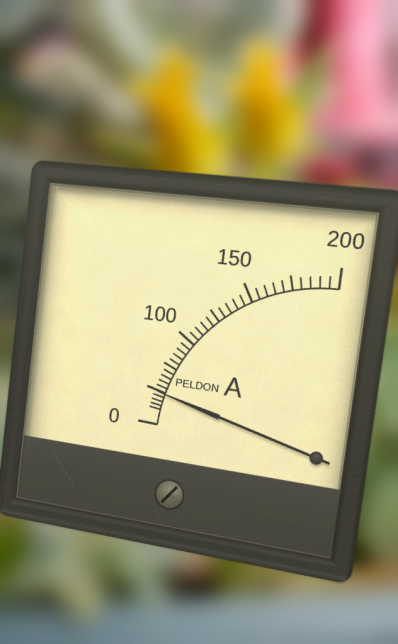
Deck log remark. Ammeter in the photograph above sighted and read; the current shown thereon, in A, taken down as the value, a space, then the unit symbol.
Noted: 50 A
